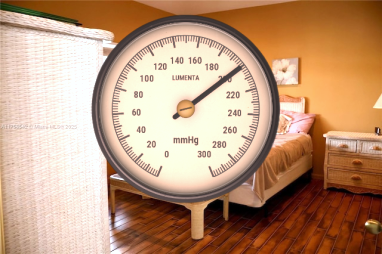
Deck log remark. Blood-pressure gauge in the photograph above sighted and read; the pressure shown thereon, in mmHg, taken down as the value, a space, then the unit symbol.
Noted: 200 mmHg
